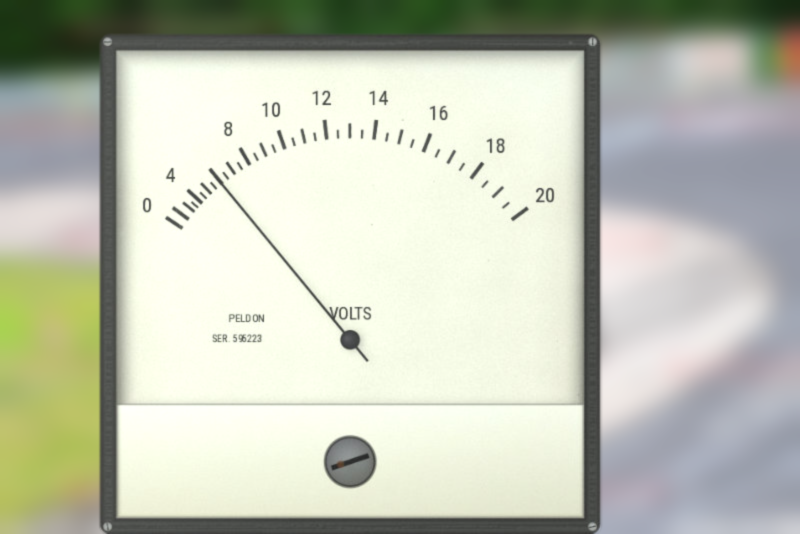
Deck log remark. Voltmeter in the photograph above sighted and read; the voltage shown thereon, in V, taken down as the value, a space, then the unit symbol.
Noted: 6 V
